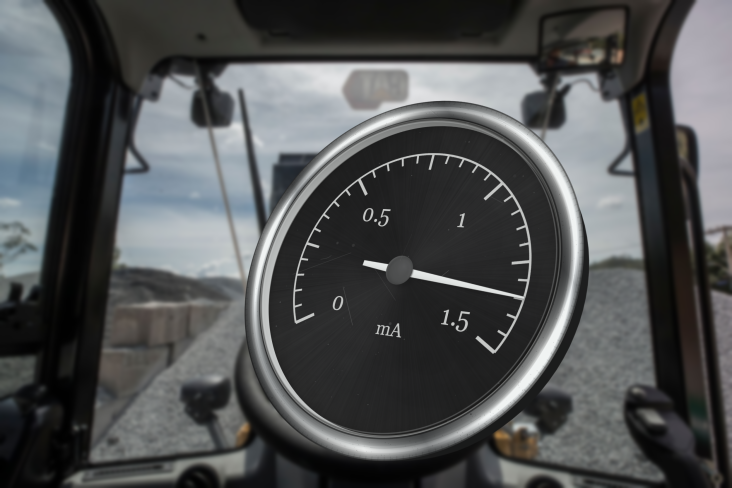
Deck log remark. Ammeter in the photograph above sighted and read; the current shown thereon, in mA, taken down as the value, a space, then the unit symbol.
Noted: 1.35 mA
